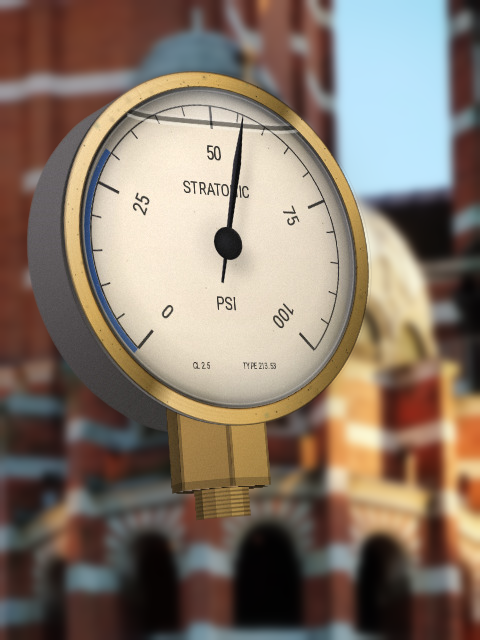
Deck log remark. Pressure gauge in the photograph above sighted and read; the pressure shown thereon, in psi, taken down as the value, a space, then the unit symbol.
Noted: 55 psi
